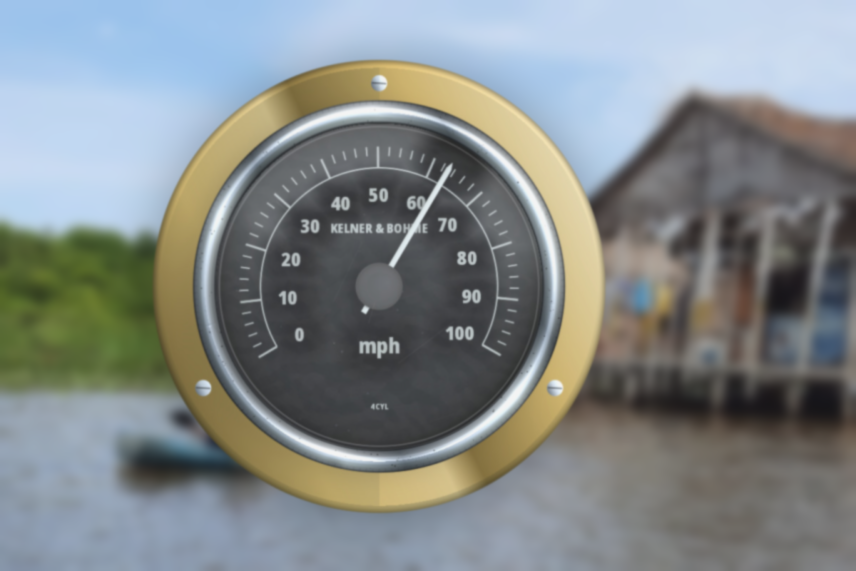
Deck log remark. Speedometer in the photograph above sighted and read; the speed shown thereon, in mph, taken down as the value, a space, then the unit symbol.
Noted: 63 mph
